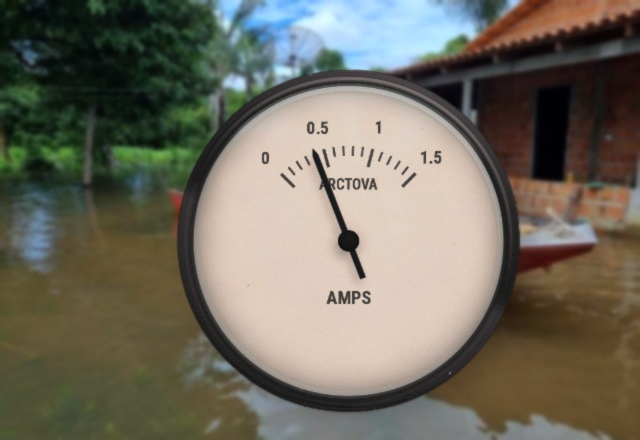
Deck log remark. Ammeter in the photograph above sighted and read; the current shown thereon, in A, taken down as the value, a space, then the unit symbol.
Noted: 0.4 A
